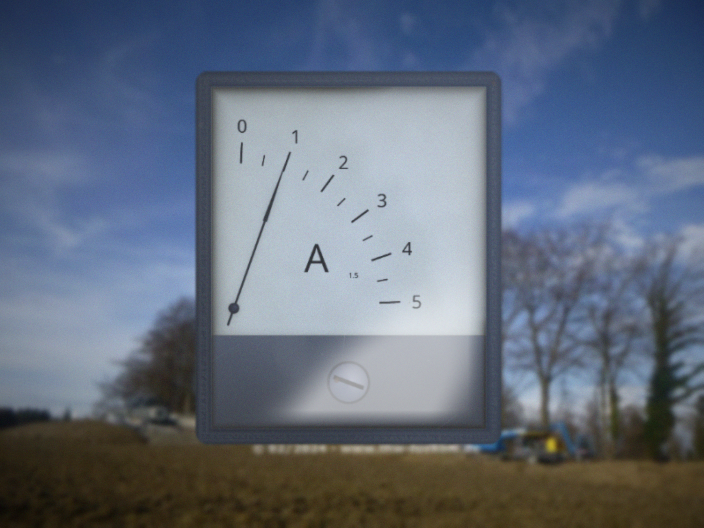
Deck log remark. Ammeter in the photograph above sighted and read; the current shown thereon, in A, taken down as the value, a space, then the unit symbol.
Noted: 1 A
